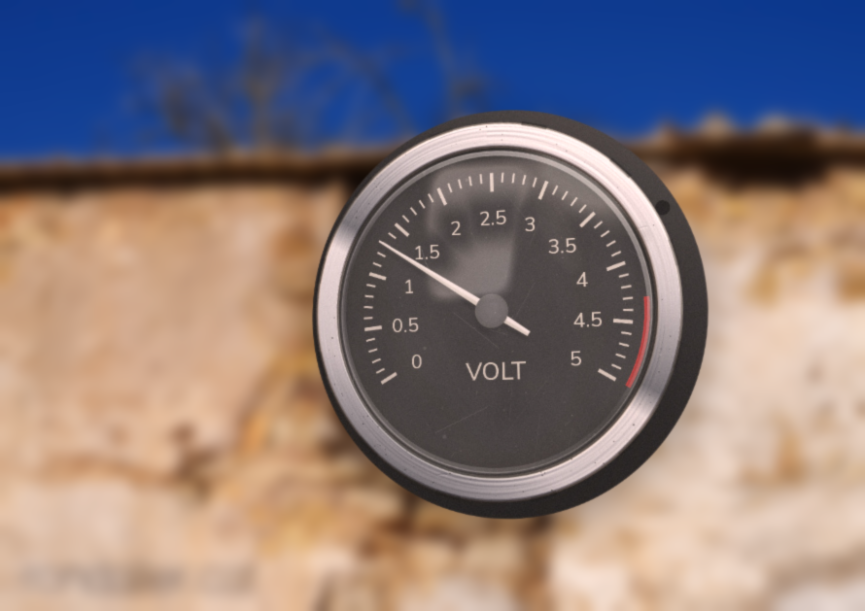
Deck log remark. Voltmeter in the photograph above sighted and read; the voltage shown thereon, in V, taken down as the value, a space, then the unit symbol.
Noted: 1.3 V
